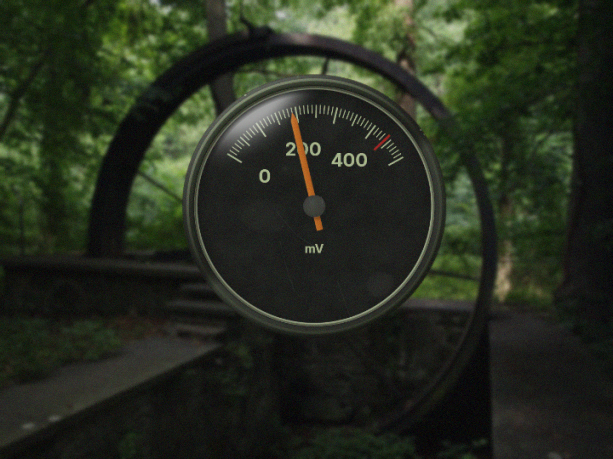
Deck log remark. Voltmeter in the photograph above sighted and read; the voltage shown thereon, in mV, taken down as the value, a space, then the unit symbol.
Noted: 190 mV
